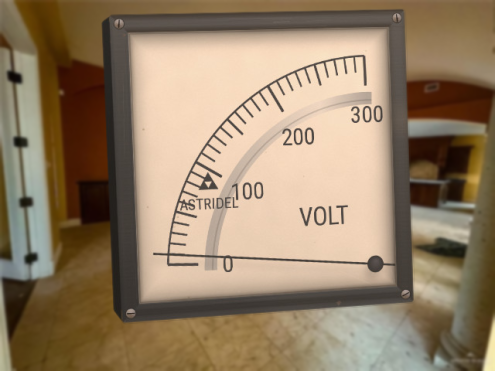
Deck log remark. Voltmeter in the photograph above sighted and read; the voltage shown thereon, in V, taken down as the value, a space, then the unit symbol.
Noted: 10 V
